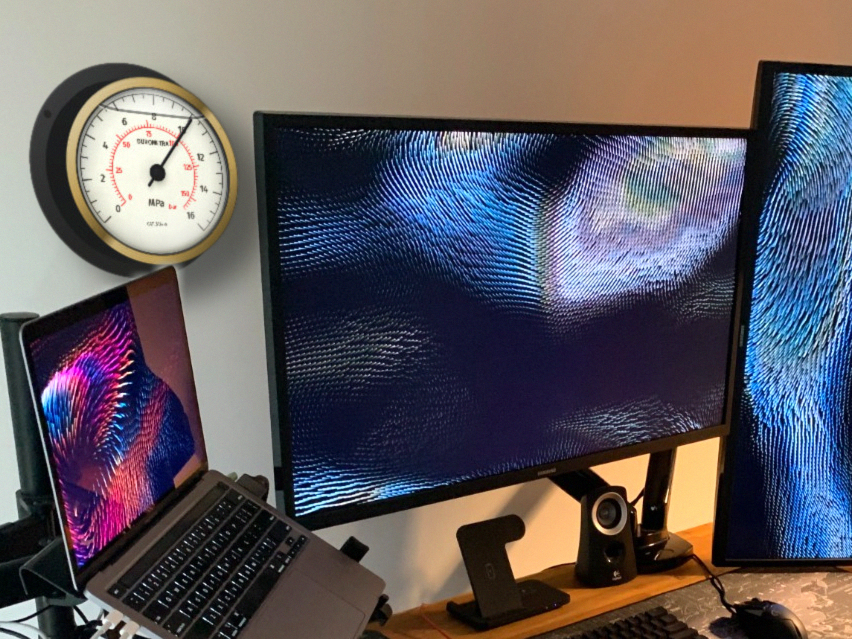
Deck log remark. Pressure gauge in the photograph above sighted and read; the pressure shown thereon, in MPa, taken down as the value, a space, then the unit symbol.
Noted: 10 MPa
